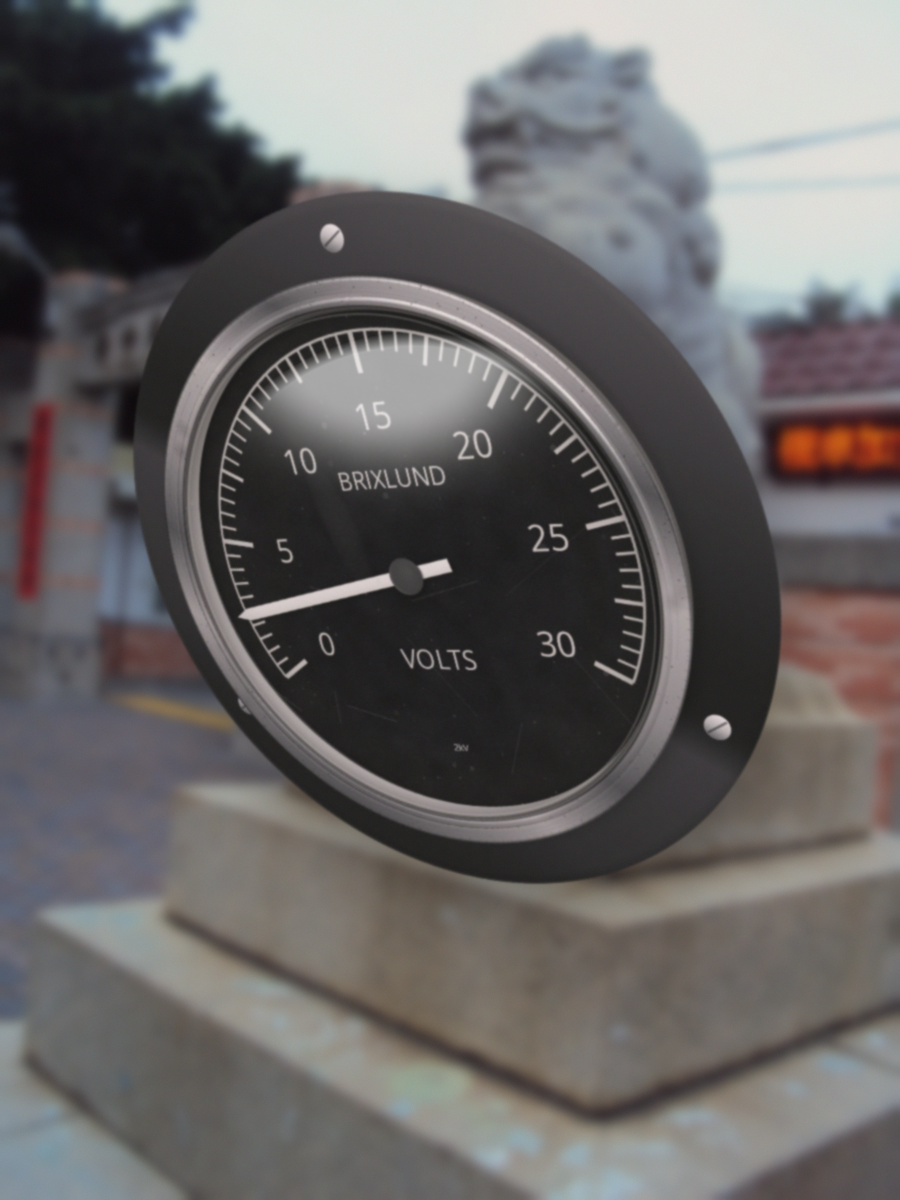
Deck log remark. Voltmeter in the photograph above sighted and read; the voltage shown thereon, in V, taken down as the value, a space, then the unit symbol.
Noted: 2.5 V
